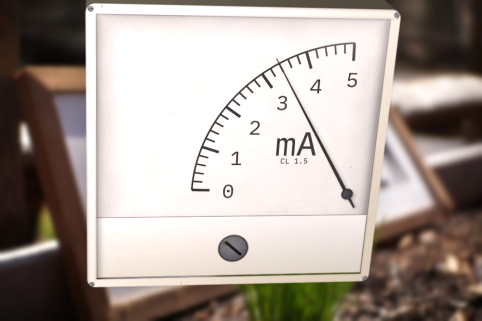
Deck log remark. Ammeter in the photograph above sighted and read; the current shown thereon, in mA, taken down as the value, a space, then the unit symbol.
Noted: 3.4 mA
